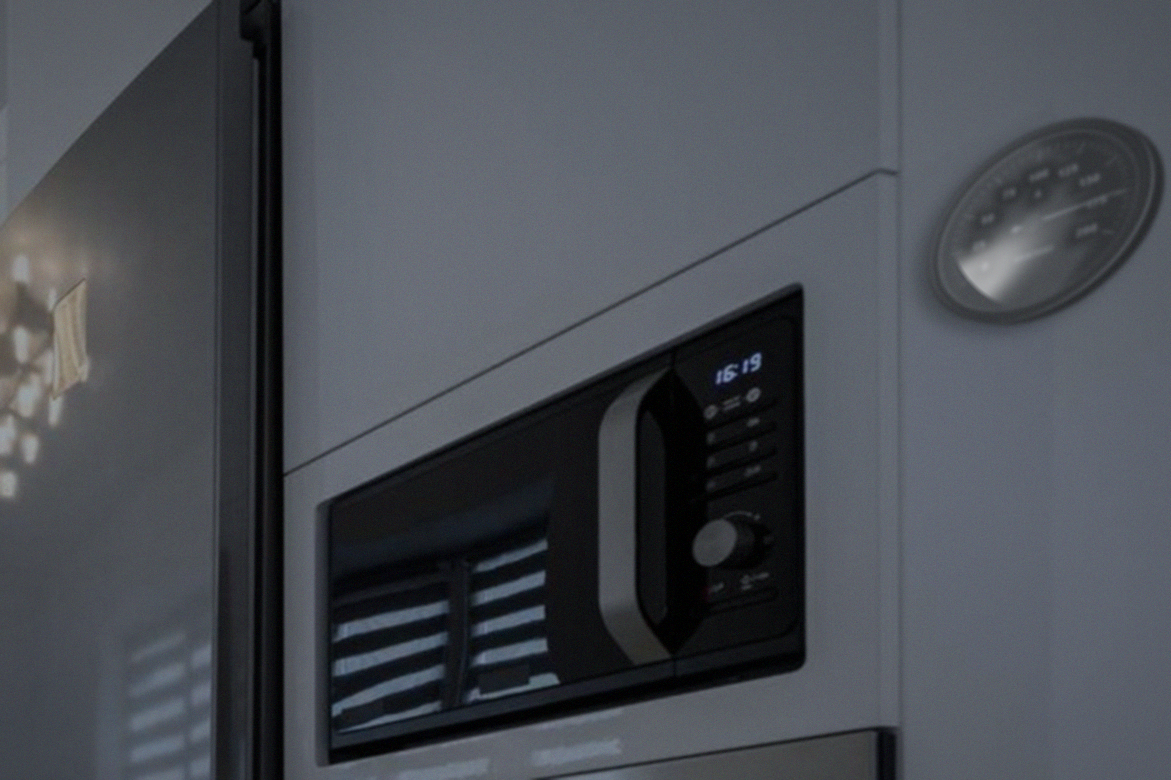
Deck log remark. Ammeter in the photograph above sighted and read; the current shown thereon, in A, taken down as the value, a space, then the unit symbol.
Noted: 175 A
